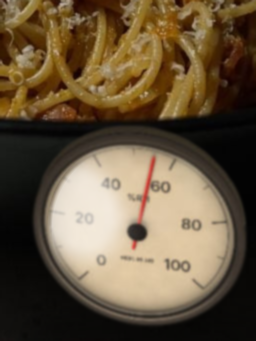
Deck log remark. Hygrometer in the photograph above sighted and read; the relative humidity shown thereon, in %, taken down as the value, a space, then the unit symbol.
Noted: 55 %
